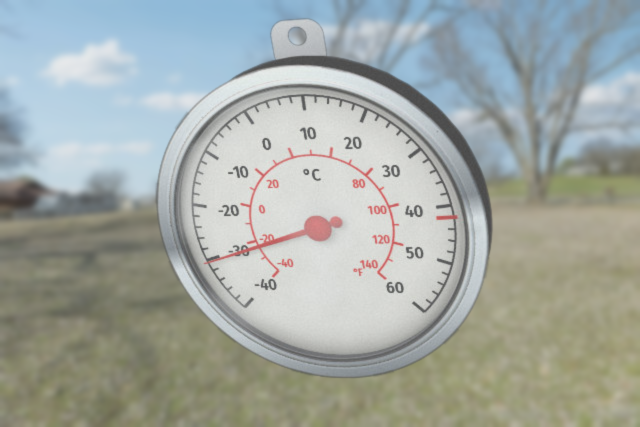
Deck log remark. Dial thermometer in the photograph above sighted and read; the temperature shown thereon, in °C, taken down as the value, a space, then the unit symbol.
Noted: -30 °C
